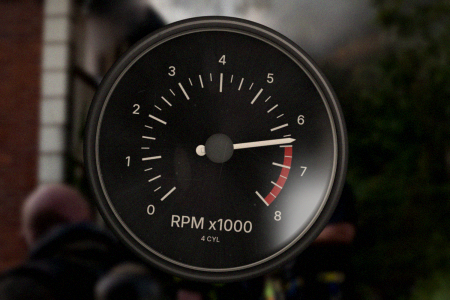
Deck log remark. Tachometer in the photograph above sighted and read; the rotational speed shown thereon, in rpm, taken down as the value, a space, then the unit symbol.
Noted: 6375 rpm
